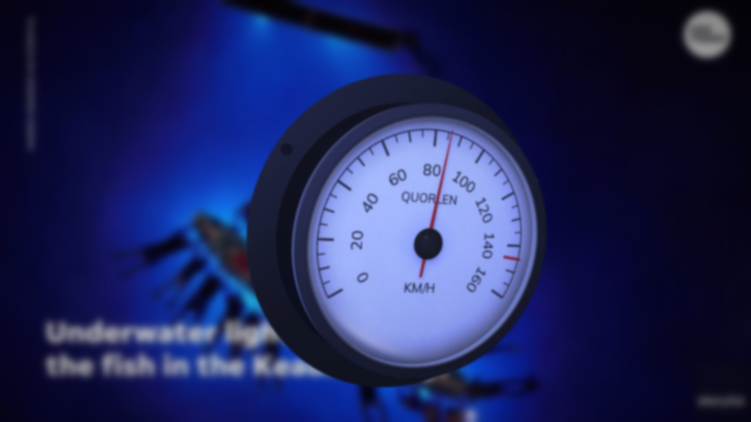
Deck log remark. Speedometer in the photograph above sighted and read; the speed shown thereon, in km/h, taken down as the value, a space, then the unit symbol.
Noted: 85 km/h
